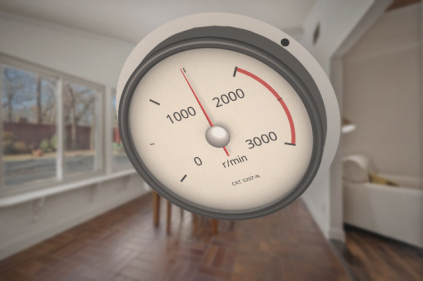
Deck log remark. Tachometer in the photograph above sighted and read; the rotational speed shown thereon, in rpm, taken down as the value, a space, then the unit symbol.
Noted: 1500 rpm
